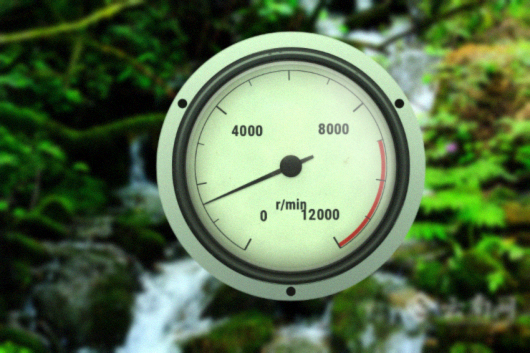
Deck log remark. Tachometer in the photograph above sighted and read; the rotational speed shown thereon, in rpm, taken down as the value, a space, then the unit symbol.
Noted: 1500 rpm
